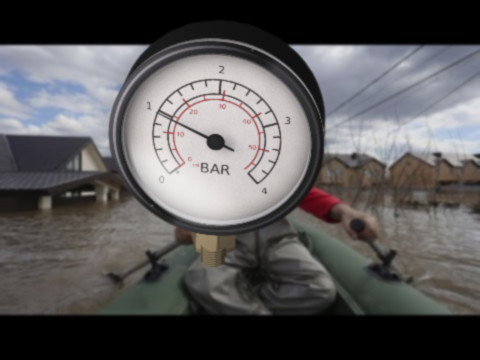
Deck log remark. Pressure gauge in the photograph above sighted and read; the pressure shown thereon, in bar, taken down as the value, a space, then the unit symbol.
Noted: 1 bar
